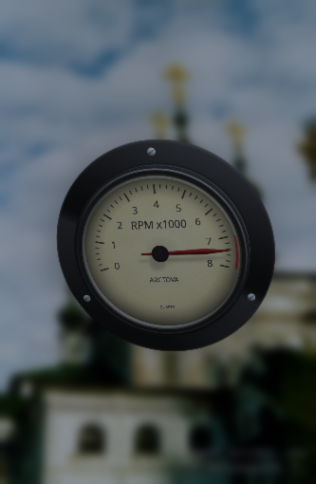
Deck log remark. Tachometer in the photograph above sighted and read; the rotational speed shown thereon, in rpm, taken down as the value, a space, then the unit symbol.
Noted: 7400 rpm
